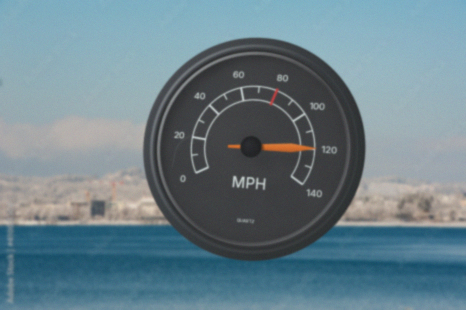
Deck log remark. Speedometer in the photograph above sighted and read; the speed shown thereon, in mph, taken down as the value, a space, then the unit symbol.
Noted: 120 mph
